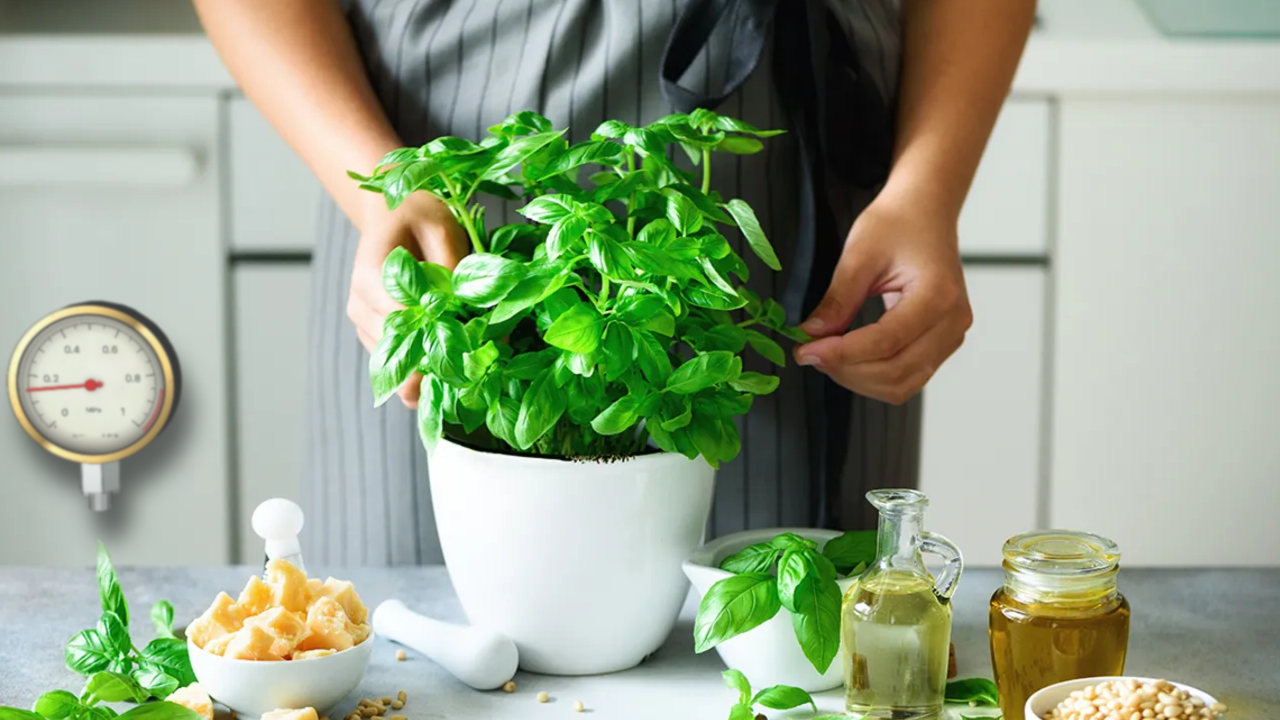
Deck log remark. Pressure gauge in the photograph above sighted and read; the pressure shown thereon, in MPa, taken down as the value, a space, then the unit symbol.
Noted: 0.15 MPa
